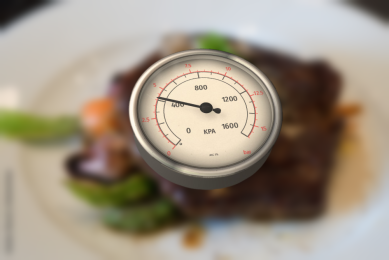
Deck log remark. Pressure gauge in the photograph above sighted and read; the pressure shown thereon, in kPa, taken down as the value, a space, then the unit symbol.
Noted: 400 kPa
